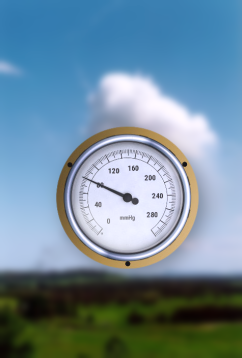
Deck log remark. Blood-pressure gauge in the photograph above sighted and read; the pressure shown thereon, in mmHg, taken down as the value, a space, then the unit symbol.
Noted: 80 mmHg
